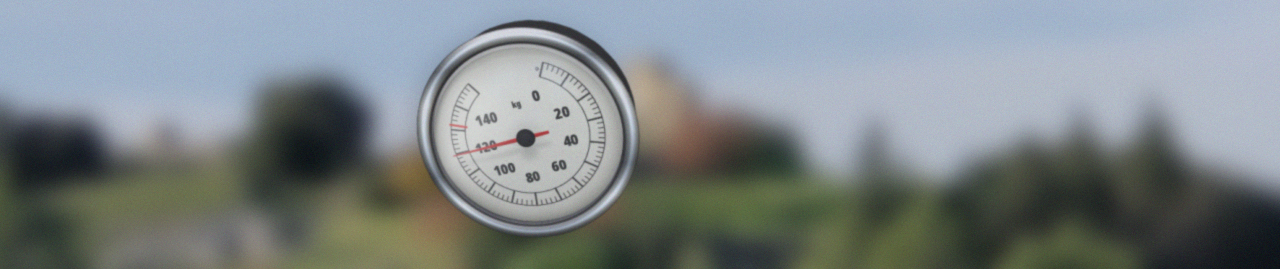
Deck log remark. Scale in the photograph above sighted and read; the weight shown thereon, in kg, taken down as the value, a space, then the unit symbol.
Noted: 120 kg
